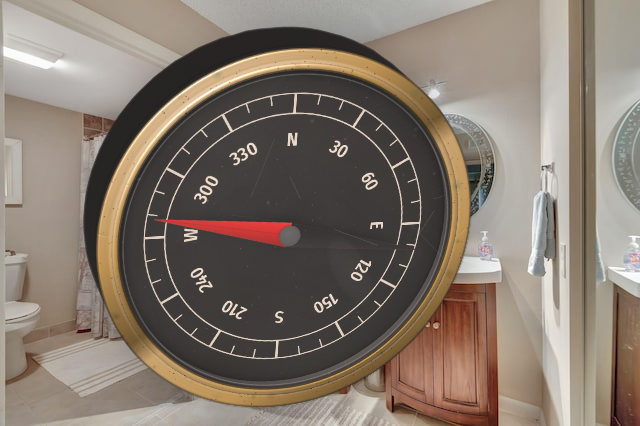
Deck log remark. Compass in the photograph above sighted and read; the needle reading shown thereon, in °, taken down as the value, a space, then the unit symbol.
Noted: 280 °
